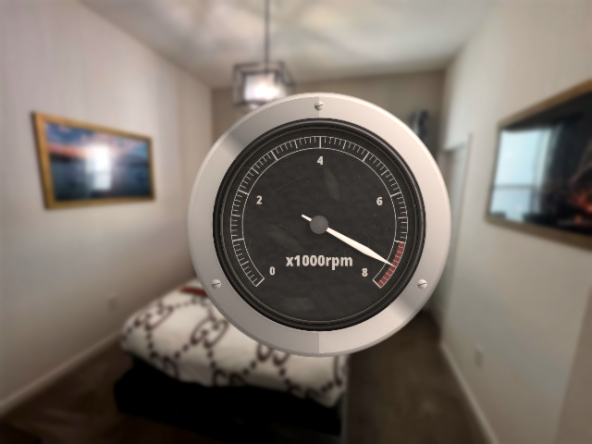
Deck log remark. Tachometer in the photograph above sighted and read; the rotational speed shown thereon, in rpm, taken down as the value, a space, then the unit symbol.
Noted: 7500 rpm
